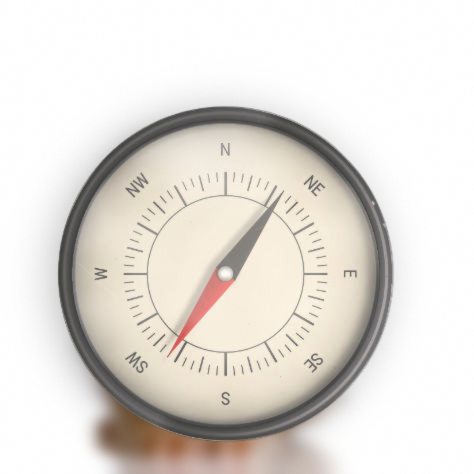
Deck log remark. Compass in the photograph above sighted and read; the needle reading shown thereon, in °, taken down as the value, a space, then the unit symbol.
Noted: 215 °
